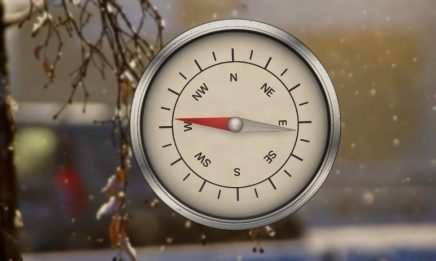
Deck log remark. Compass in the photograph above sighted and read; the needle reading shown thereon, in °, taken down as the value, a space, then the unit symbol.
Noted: 277.5 °
